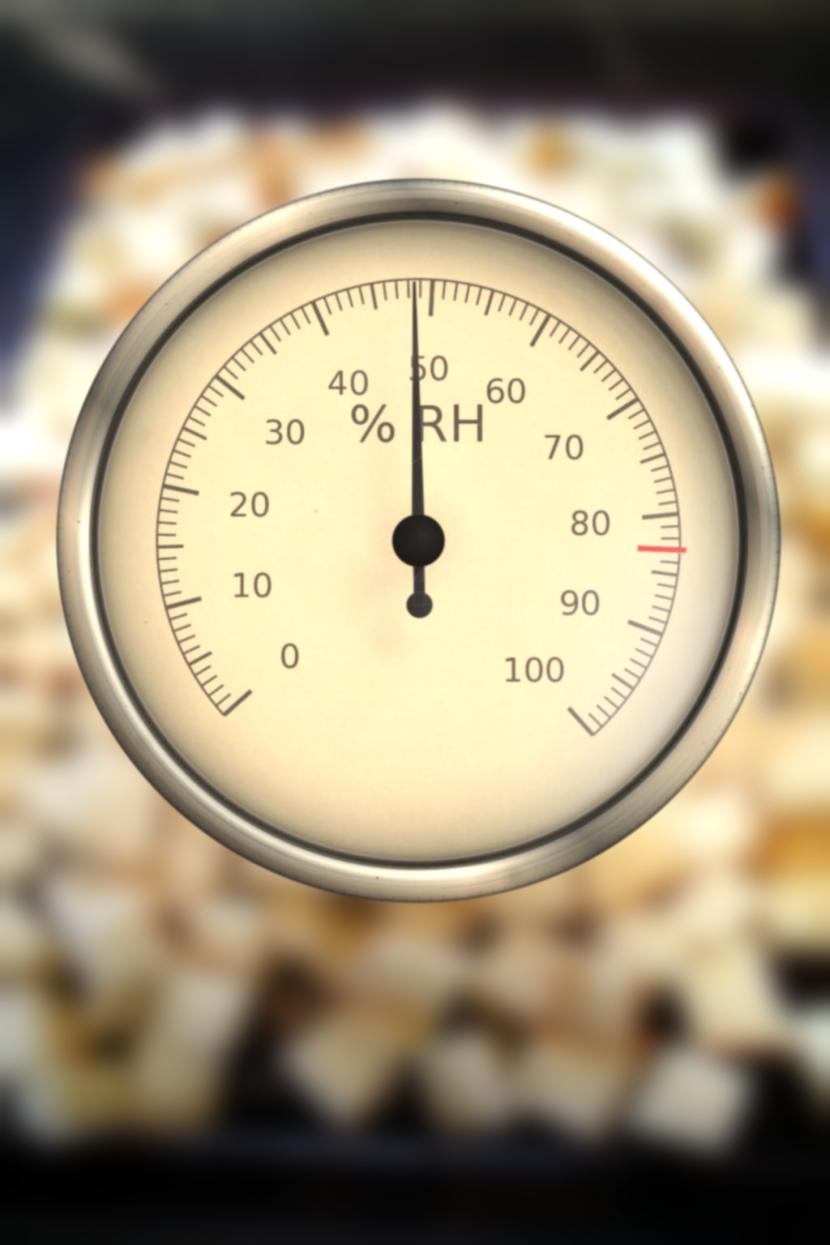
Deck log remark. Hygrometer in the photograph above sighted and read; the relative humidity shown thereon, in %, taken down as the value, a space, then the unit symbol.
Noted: 48.5 %
